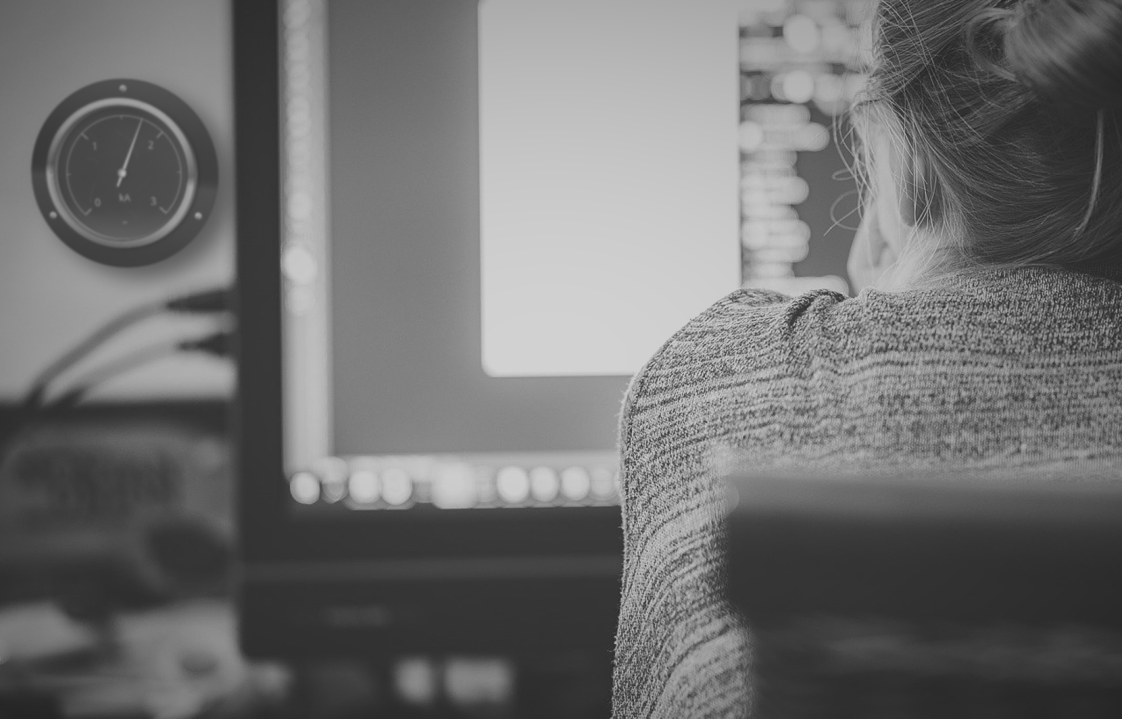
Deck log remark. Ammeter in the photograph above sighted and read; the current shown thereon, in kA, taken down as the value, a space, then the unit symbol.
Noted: 1.75 kA
